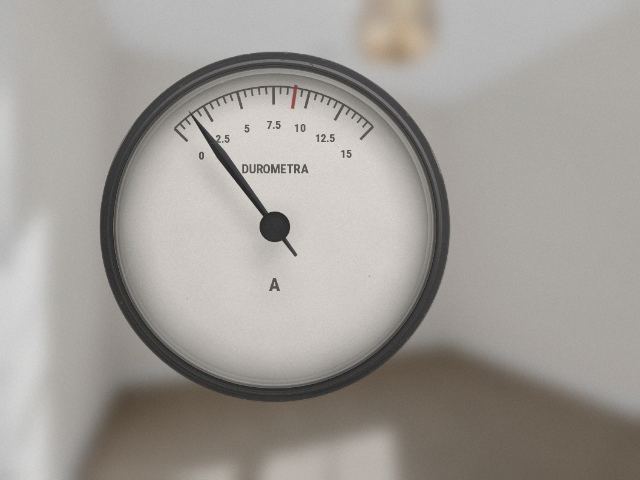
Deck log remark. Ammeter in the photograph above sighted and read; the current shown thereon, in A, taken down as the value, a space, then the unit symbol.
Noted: 1.5 A
